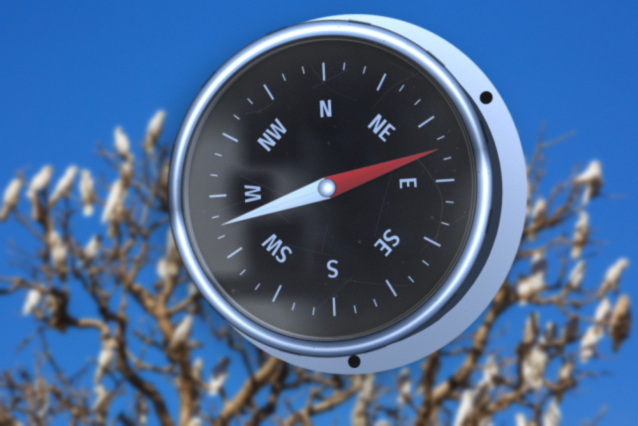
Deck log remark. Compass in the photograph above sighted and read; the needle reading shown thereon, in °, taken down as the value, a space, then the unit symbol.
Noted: 75 °
